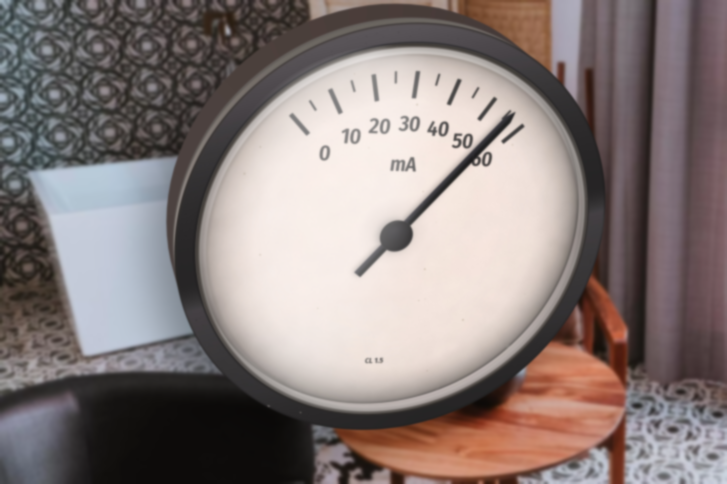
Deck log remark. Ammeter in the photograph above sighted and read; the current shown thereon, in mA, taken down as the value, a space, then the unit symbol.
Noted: 55 mA
